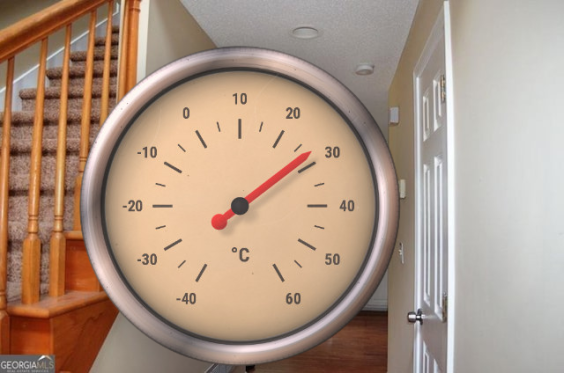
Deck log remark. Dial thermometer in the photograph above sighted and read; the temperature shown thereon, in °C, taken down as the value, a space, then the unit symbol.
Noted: 27.5 °C
